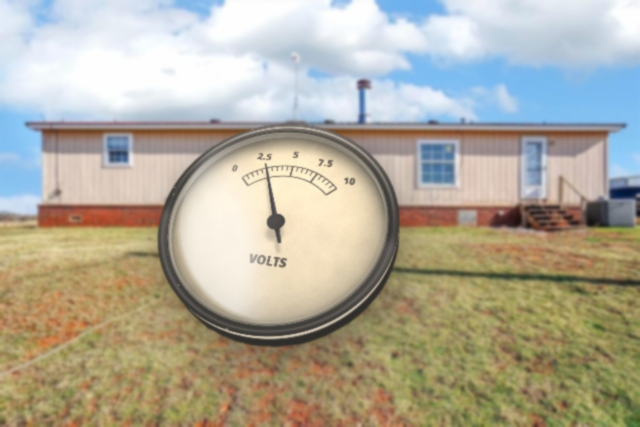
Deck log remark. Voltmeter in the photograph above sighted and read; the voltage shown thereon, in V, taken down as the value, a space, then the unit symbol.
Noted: 2.5 V
